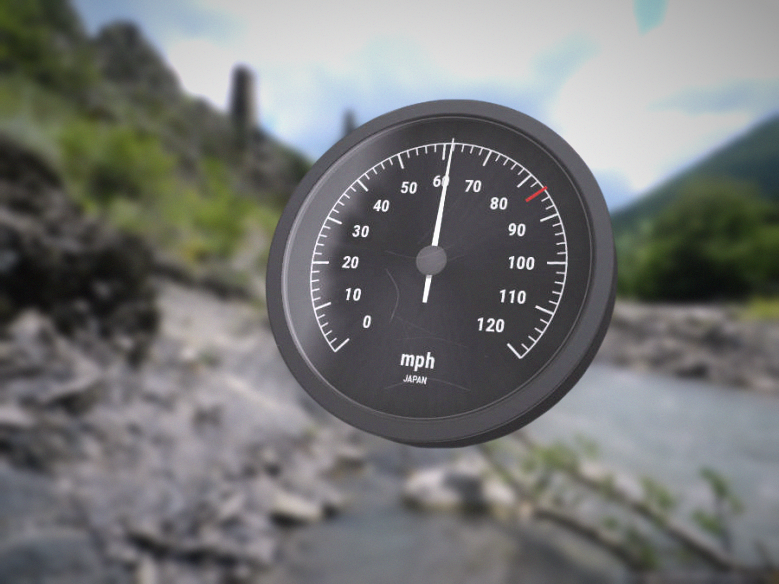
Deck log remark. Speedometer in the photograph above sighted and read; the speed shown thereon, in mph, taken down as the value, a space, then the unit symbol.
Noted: 62 mph
